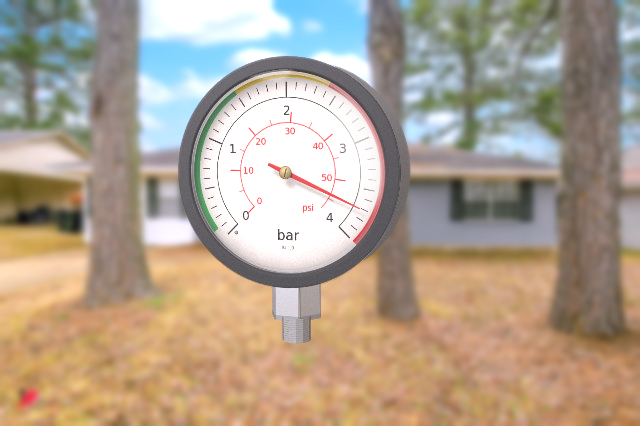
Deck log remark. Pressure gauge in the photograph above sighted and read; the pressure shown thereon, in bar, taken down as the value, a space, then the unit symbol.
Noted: 3.7 bar
